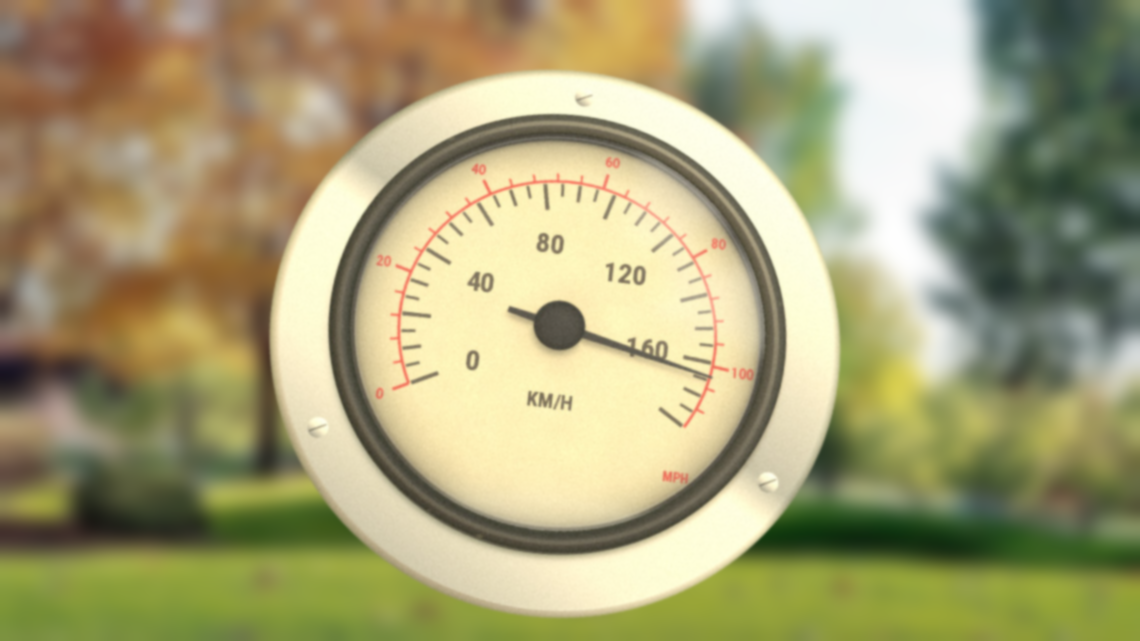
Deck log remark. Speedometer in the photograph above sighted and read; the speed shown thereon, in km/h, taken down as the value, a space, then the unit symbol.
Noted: 165 km/h
